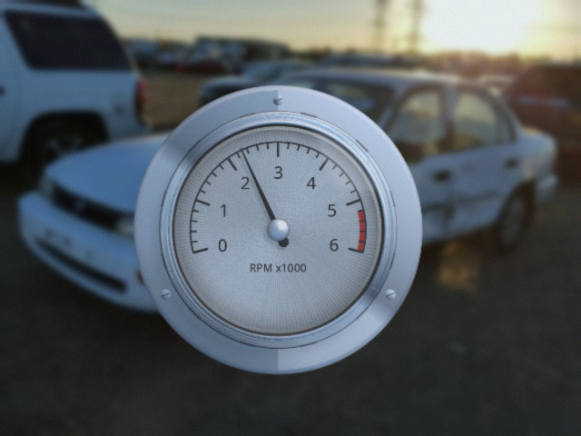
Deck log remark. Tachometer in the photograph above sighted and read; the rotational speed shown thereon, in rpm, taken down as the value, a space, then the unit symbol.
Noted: 2300 rpm
